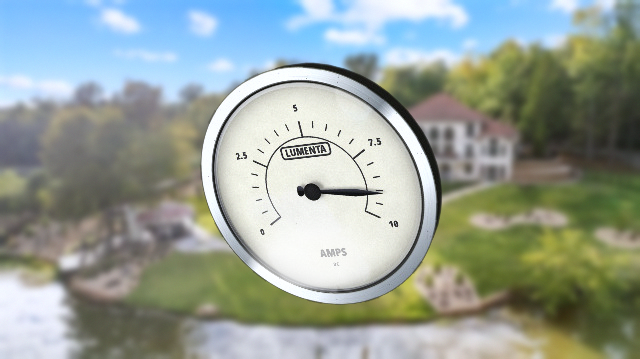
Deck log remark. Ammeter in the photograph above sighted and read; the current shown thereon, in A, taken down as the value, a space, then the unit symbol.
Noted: 9 A
